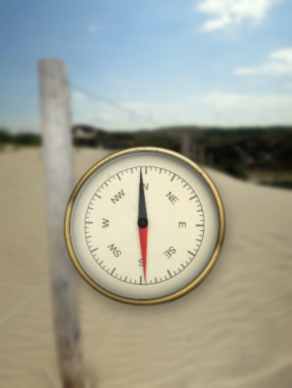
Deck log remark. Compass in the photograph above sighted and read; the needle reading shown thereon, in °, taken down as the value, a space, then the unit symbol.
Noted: 175 °
